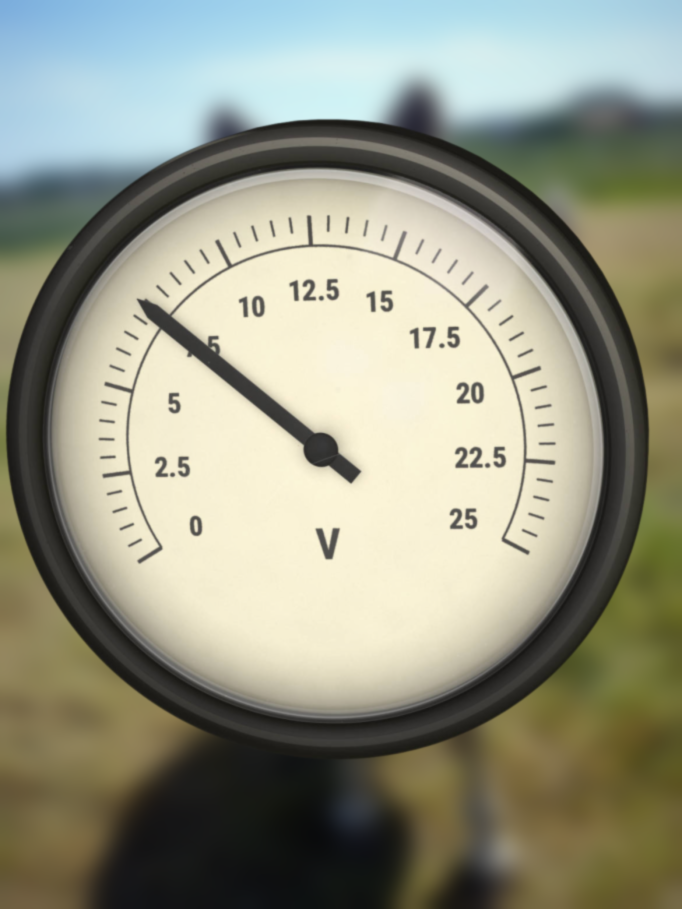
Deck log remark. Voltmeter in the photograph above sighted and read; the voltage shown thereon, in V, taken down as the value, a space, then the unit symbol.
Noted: 7.5 V
